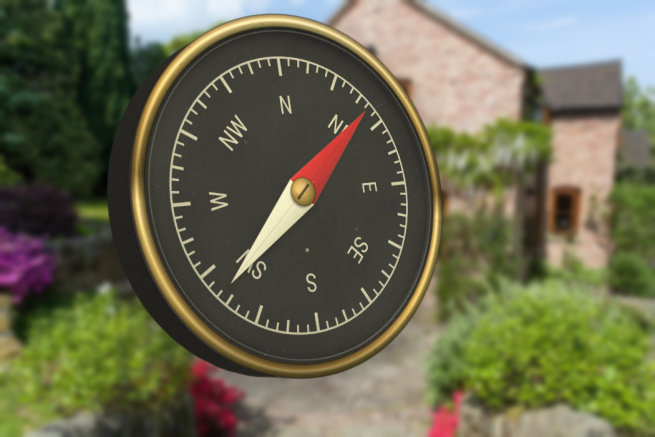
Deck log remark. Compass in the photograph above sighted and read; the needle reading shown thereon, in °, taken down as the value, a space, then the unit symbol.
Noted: 50 °
